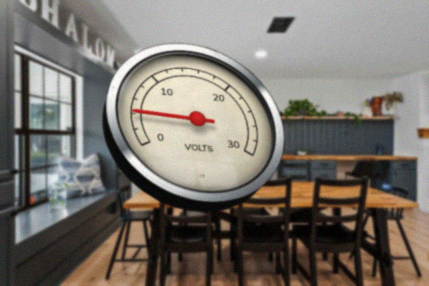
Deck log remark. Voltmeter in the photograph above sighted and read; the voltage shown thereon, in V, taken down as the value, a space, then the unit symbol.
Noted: 4 V
